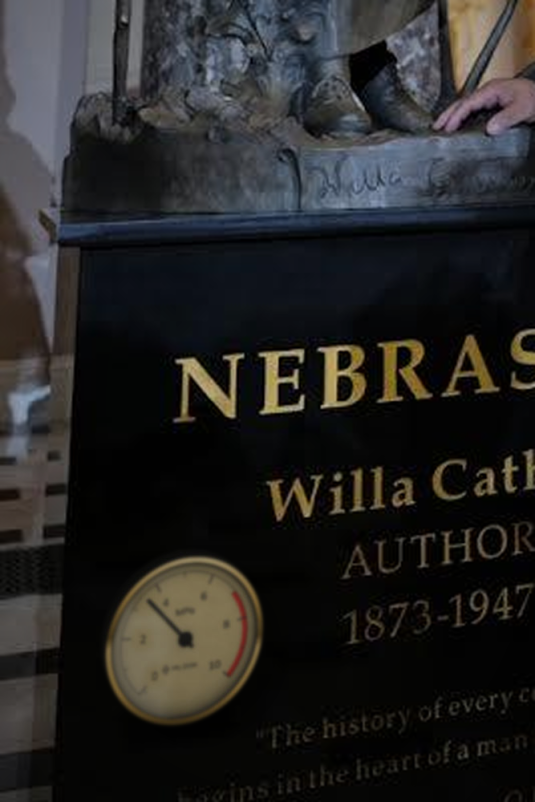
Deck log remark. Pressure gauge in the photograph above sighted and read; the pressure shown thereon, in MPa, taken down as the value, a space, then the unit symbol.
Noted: 3.5 MPa
